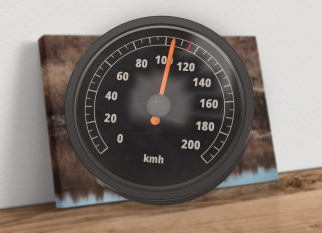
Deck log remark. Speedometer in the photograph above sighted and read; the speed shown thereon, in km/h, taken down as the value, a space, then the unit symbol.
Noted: 105 km/h
